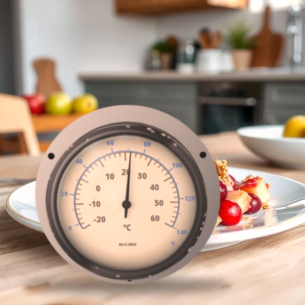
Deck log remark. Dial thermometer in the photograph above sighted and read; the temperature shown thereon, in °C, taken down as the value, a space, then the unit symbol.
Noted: 22 °C
